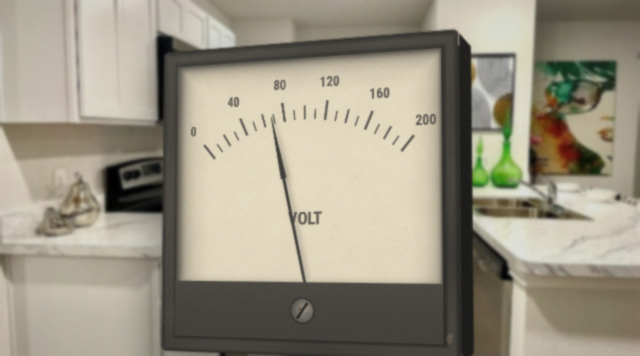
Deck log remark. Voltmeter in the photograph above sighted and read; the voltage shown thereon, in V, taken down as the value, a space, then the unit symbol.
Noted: 70 V
